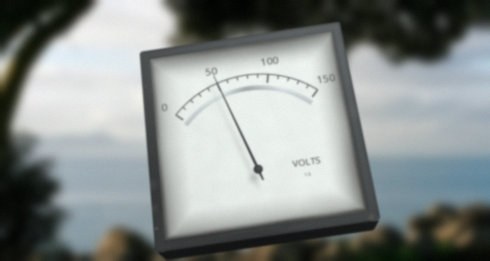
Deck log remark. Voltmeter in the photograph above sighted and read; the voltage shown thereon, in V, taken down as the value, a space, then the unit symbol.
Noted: 50 V
